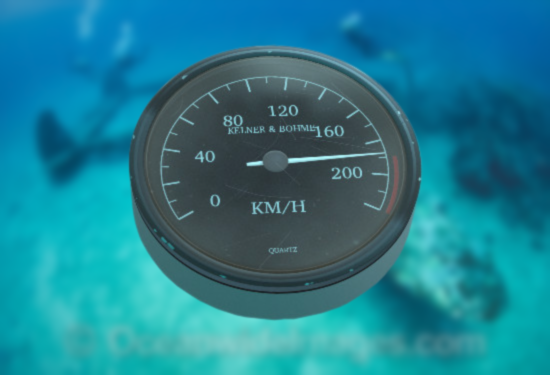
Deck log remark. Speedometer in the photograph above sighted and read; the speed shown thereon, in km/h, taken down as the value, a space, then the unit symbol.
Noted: 190 km/h
